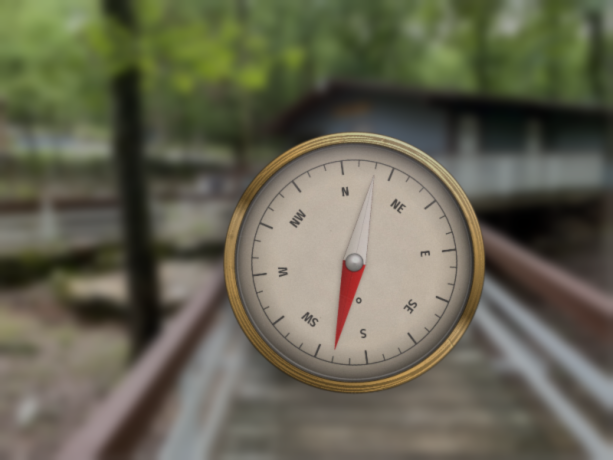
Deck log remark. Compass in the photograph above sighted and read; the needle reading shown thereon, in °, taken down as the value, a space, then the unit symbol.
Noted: 200 °
